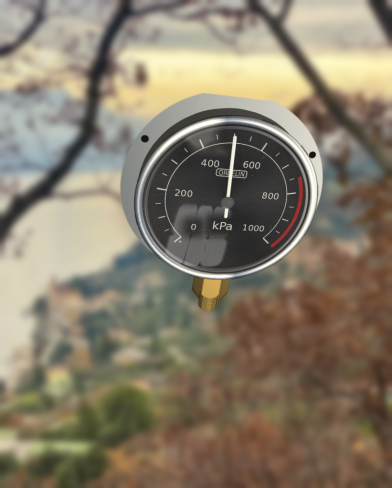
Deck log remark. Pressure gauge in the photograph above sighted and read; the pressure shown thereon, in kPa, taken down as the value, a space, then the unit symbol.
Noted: 500 kPa
